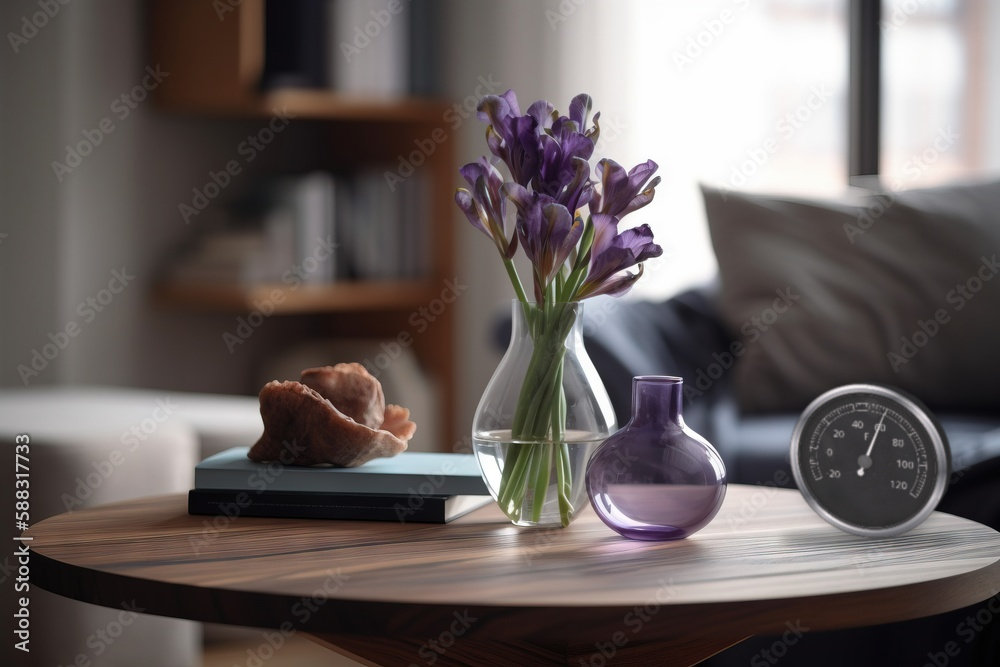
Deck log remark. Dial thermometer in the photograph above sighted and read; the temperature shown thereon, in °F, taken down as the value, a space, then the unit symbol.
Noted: 60 °F
